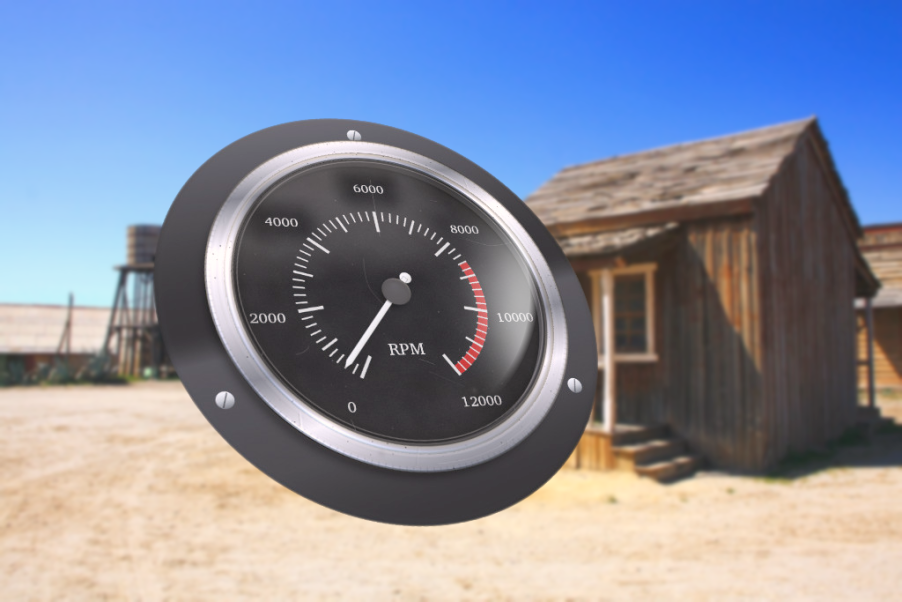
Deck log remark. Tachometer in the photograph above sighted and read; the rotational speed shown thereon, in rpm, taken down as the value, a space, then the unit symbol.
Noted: 400 rpm
